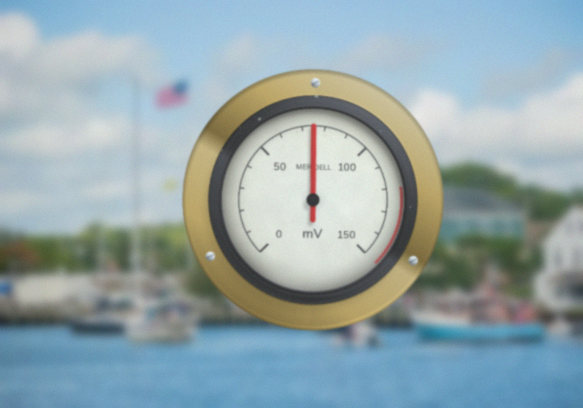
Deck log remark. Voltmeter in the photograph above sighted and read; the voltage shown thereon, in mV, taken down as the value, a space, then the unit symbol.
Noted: 75 mV
